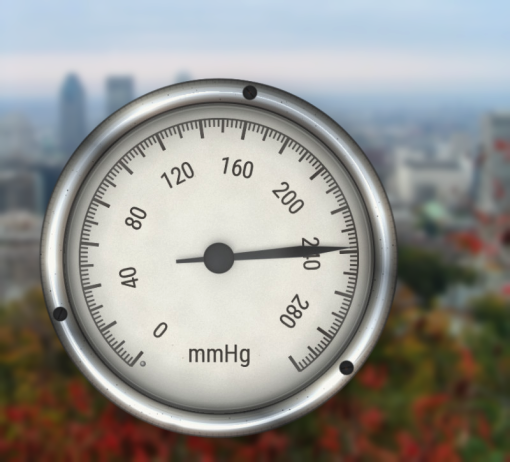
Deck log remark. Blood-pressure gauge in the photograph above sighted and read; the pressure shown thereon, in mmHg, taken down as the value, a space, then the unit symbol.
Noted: 238 mmHg
